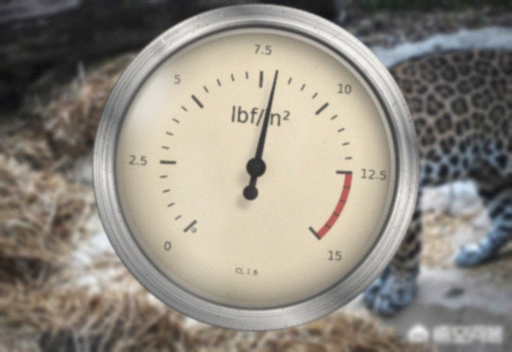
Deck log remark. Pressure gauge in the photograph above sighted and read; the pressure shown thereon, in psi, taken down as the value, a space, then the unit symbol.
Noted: 8 psi
